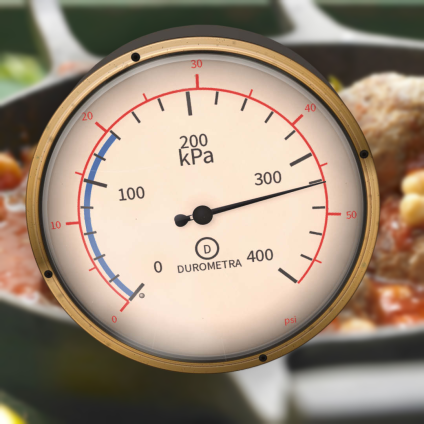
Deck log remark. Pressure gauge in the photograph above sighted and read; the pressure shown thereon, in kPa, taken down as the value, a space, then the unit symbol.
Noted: 320 kPa
